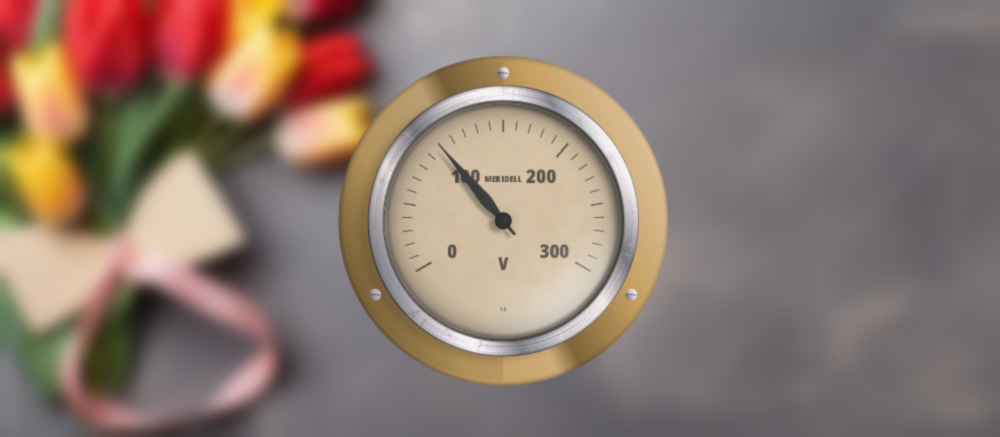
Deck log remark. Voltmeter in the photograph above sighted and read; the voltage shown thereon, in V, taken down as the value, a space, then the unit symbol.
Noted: 100 V
